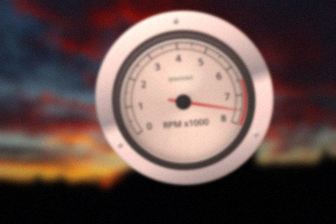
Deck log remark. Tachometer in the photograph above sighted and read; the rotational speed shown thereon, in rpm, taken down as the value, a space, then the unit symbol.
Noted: 7500 rpm
